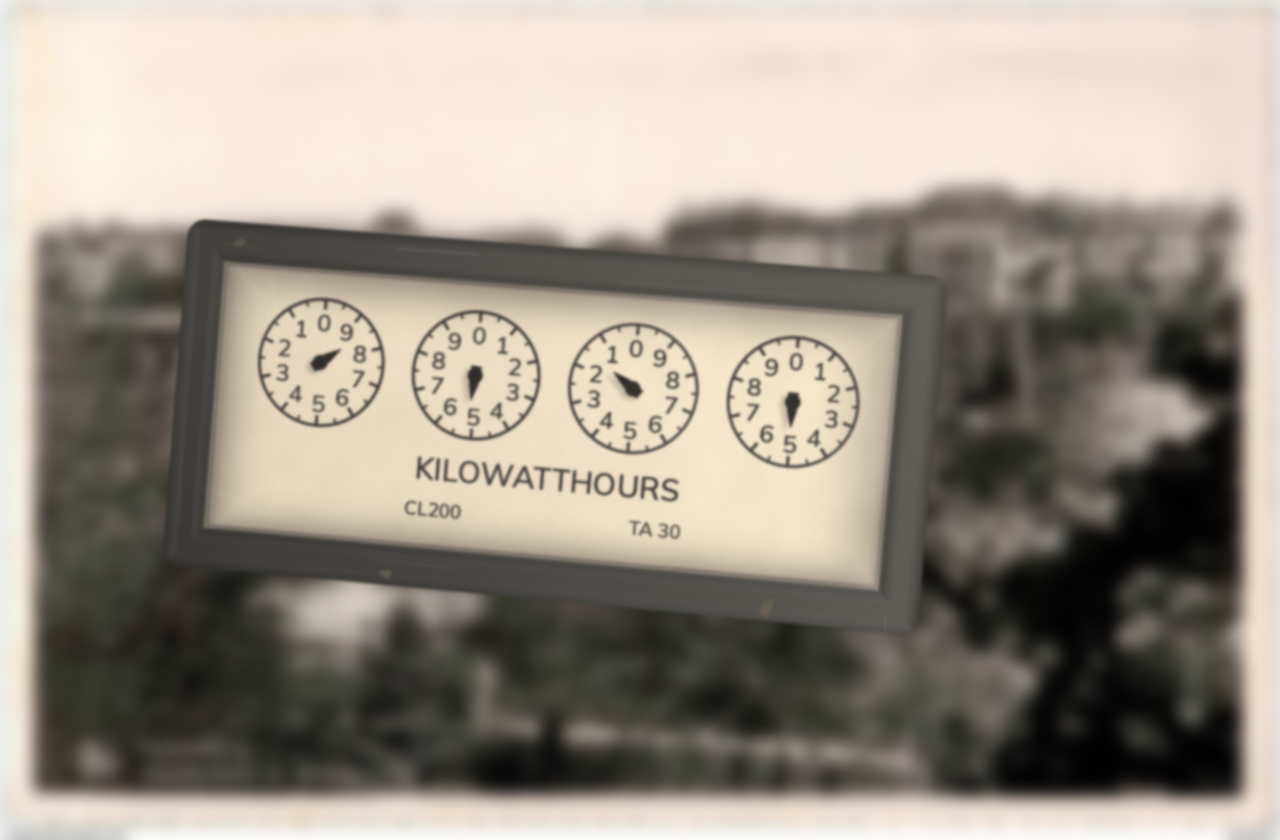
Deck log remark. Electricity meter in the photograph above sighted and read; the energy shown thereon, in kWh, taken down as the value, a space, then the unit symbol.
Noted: 8515 kWh
